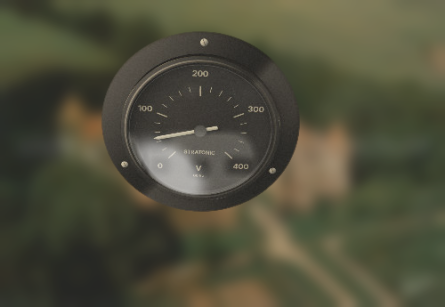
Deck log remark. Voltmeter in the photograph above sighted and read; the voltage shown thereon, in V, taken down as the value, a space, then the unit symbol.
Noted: 50 V
